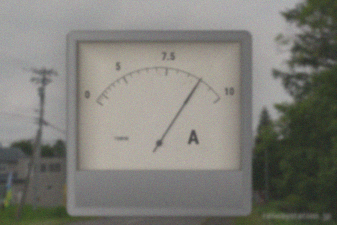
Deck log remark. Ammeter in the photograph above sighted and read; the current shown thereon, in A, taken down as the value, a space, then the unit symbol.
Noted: 9 A
